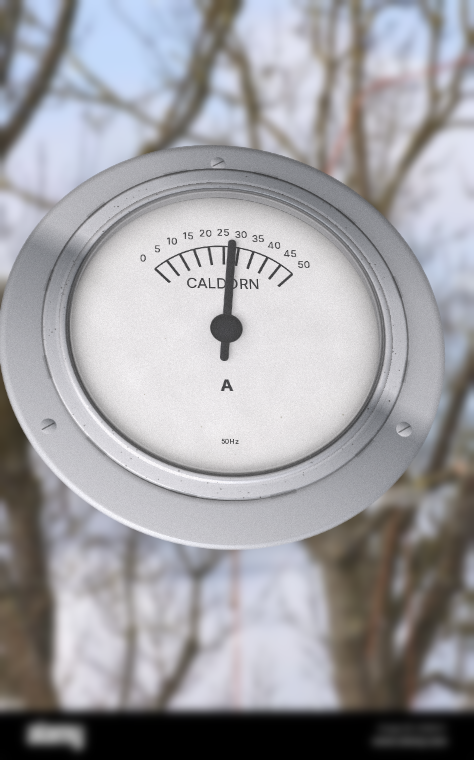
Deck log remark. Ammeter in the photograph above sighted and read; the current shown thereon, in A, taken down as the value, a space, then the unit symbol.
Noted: 27.5 A
